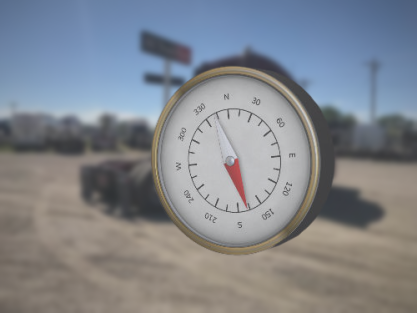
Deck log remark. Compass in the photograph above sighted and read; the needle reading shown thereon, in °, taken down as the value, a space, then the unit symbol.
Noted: 165 °
